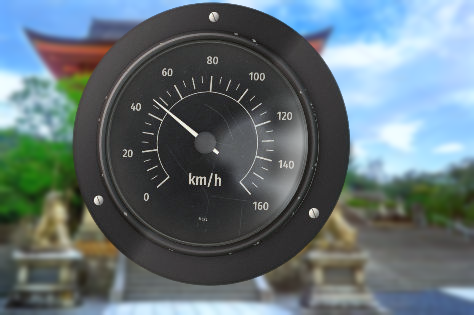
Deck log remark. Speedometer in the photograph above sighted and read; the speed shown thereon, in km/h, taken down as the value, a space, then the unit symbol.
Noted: 47.5 km/h
